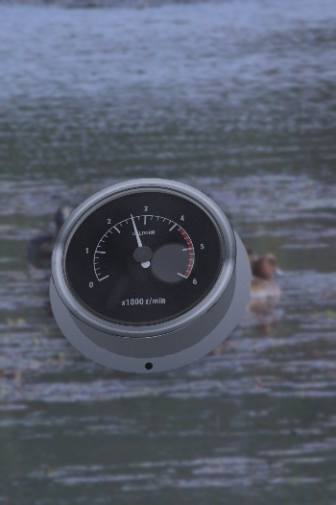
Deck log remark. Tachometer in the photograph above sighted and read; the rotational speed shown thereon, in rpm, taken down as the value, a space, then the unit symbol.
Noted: 2600 rpm
